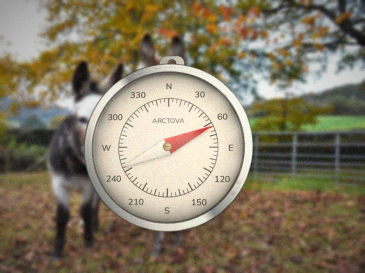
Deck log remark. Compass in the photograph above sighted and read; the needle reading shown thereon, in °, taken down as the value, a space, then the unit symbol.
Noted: 65 °
